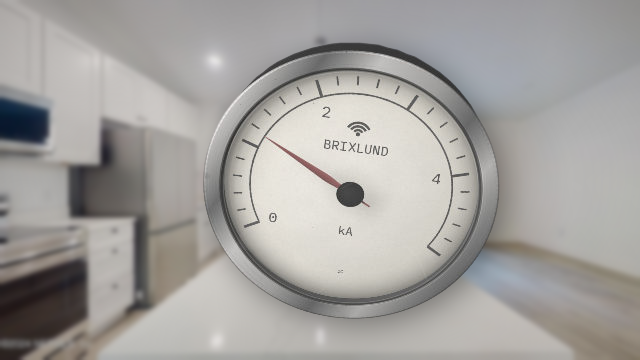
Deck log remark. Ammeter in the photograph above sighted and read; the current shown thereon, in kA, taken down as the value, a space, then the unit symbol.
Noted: 1.2 kA
